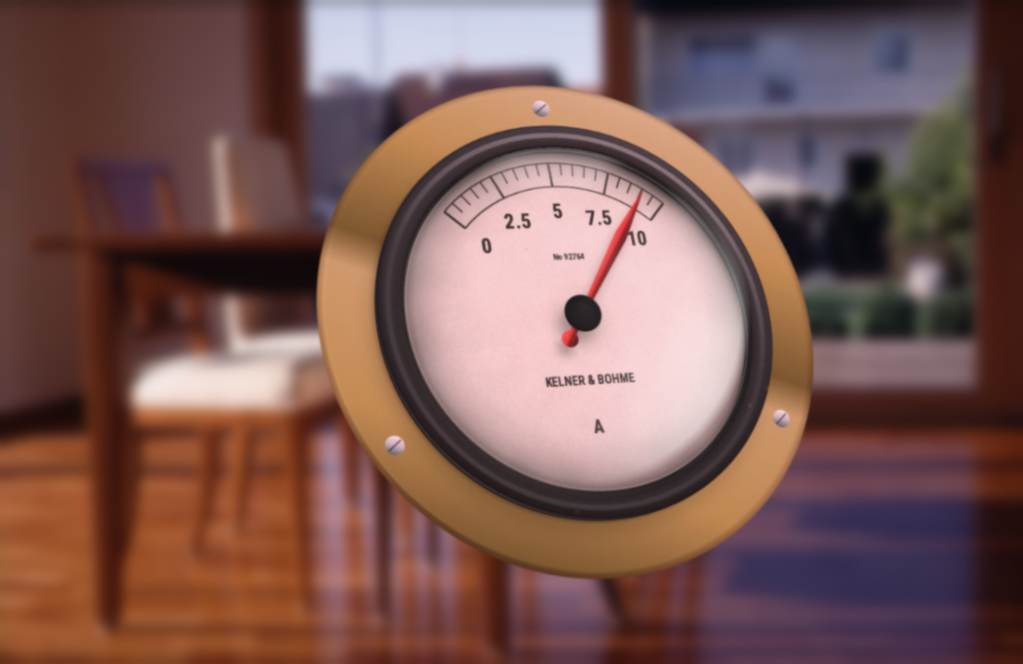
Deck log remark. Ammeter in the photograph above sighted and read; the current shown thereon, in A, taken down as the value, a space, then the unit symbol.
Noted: 9 A
